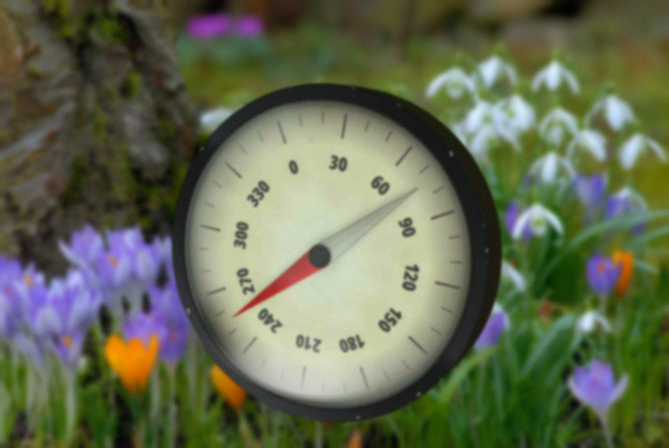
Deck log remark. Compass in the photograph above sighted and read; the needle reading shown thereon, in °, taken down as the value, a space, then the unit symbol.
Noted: 255 °
